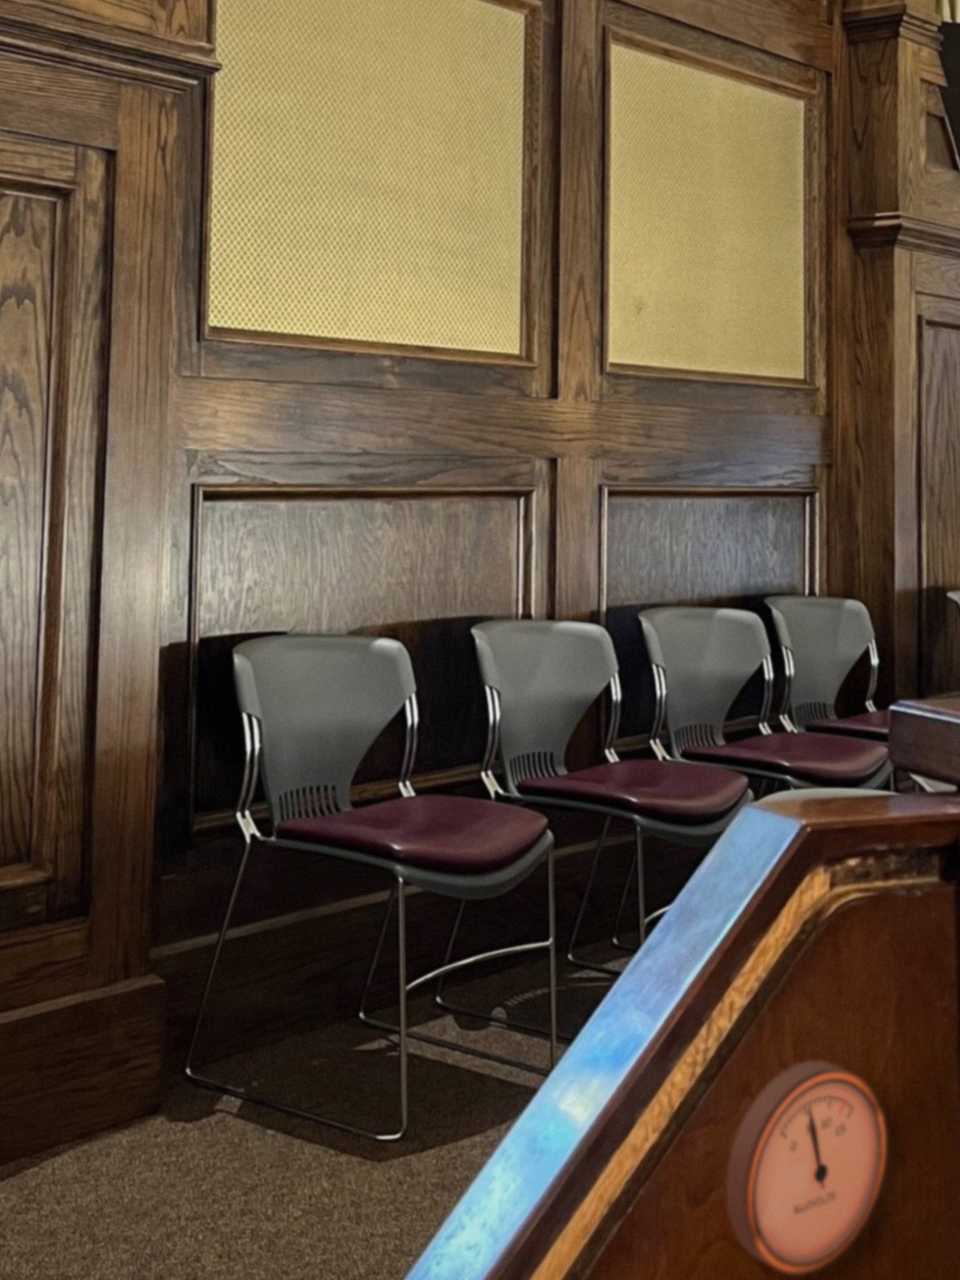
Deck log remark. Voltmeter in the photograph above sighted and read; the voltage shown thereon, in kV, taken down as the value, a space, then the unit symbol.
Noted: 5 kV
